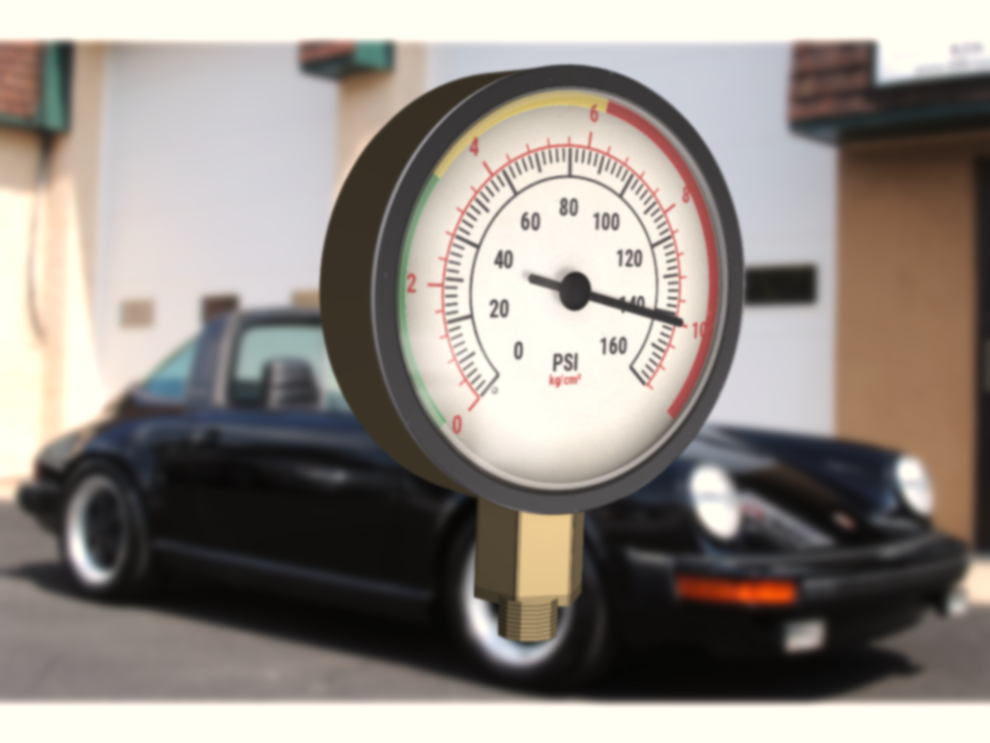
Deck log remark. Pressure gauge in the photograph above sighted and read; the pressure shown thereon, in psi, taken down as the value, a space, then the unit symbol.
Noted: 142 psi
